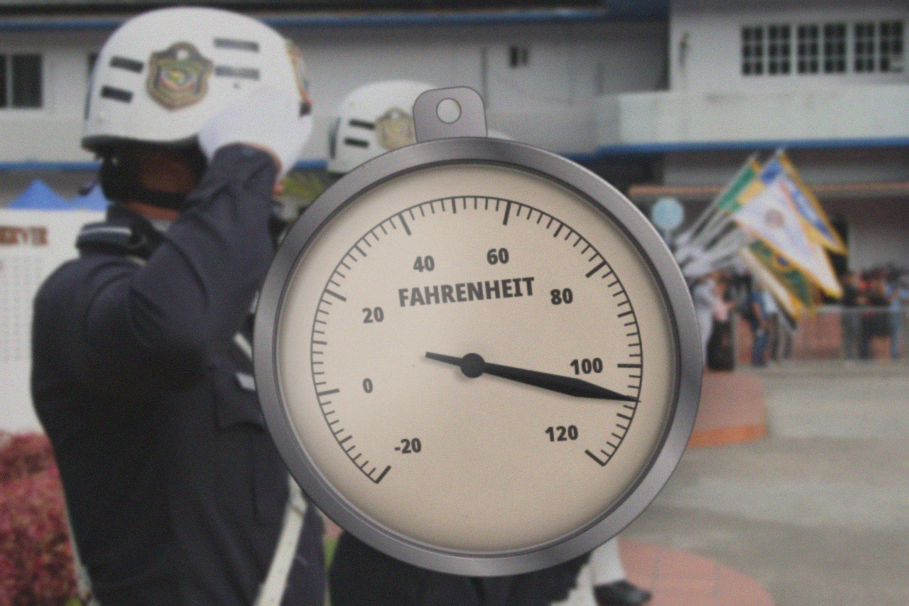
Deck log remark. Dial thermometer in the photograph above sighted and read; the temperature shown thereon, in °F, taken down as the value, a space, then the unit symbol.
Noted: 106 °F
